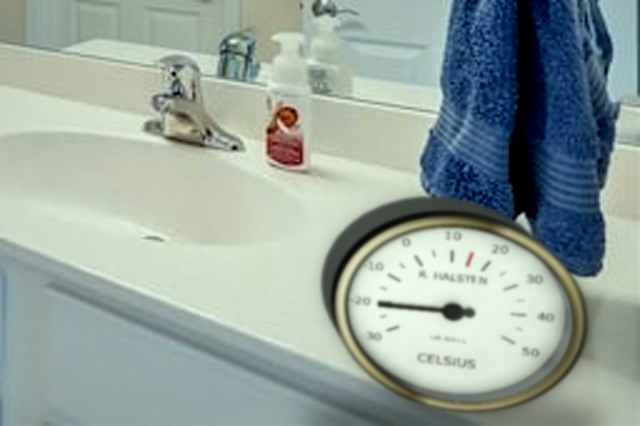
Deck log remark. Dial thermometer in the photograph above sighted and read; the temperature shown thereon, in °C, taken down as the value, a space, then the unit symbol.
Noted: -20 °C
